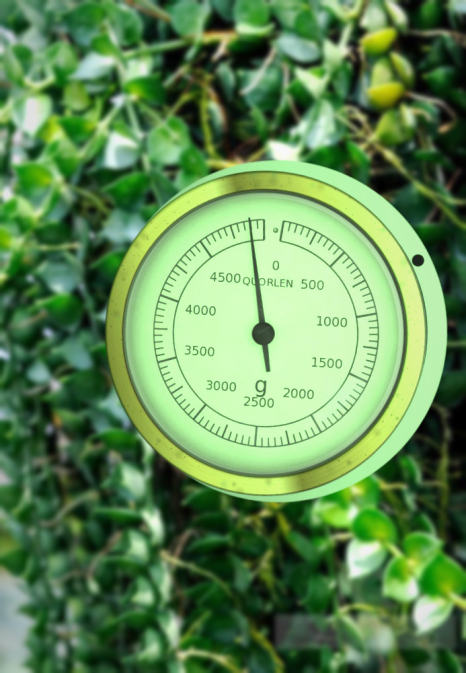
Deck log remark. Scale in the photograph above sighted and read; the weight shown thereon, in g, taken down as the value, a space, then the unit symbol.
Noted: 4900 g
